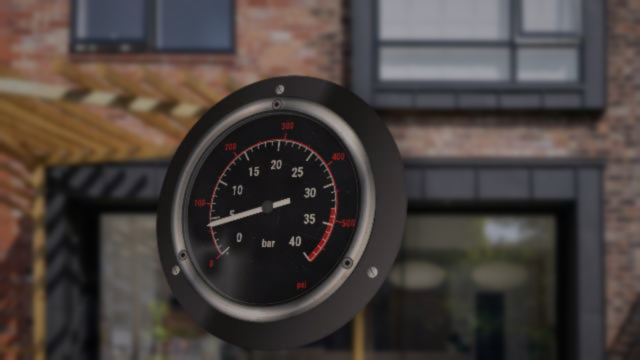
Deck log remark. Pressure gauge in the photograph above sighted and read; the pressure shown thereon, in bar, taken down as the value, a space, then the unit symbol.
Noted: 4 bar
